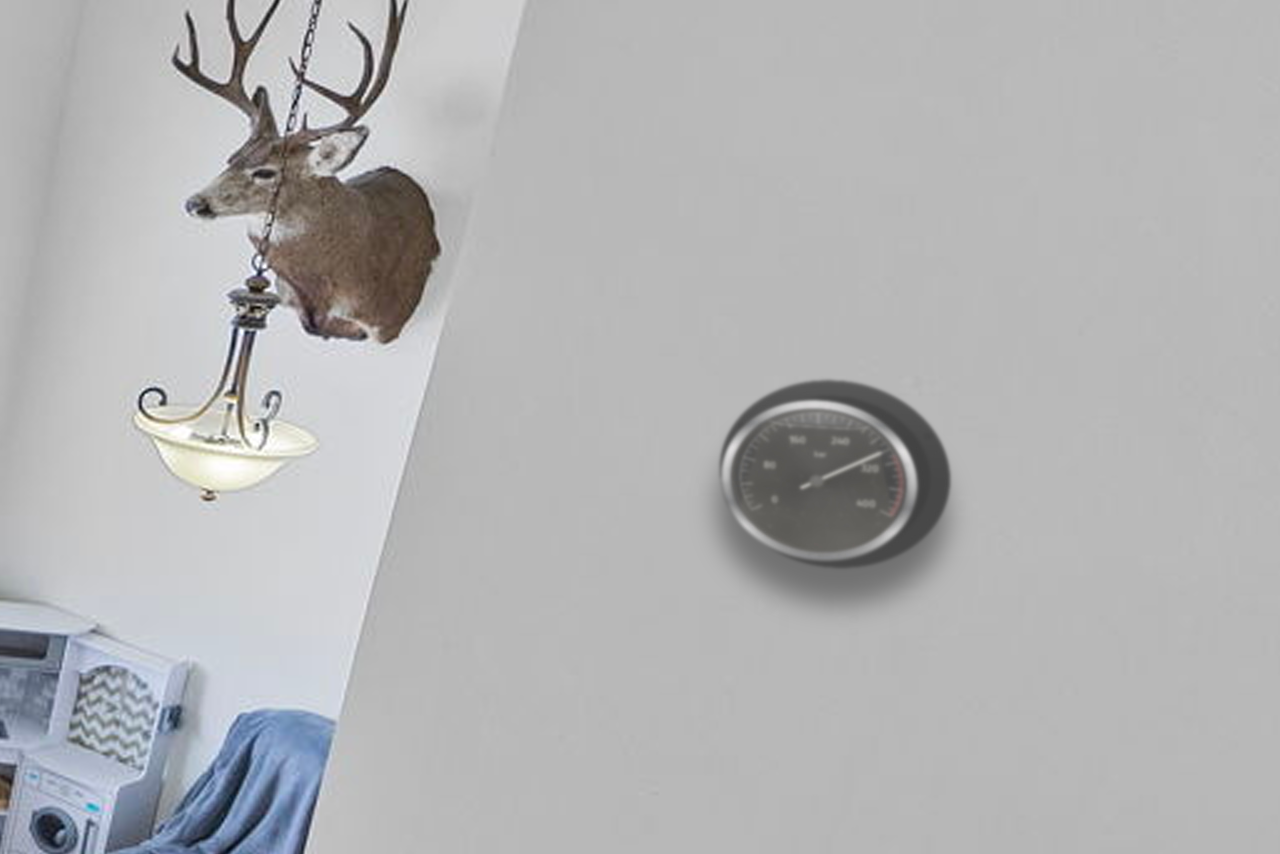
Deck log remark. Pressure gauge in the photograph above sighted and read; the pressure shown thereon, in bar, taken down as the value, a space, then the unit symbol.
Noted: 300 bar
